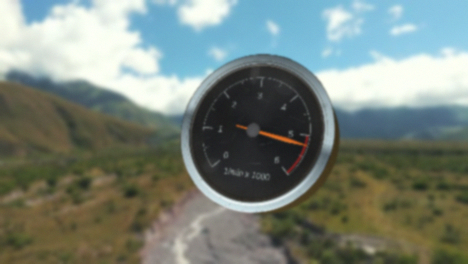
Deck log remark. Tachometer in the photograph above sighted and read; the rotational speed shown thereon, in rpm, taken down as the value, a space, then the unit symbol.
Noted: 5250 rpm
